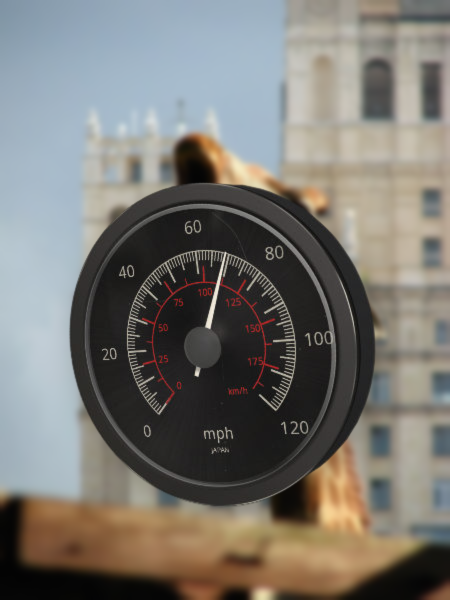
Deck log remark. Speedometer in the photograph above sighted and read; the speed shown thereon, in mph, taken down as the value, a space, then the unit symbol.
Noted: 70 mph
